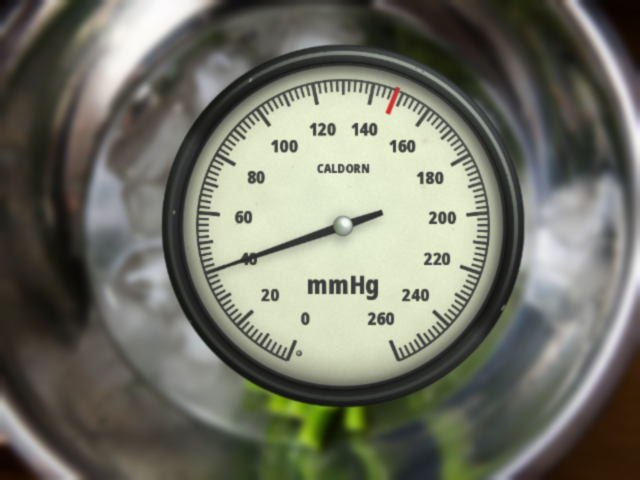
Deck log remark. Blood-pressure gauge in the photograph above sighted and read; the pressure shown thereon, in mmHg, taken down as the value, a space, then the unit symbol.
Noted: 40 mmHg
